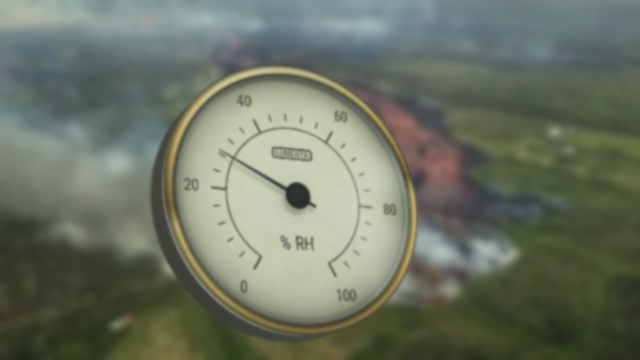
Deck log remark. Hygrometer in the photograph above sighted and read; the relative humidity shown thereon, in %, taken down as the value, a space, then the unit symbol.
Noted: 28 %
